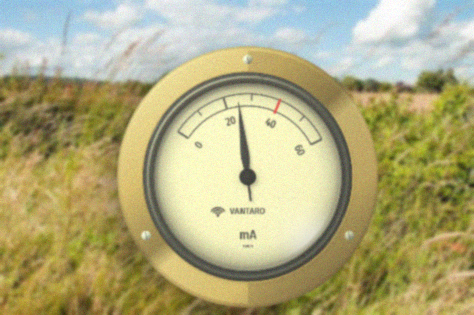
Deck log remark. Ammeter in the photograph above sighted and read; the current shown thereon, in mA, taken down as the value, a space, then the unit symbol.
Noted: 25 mA
